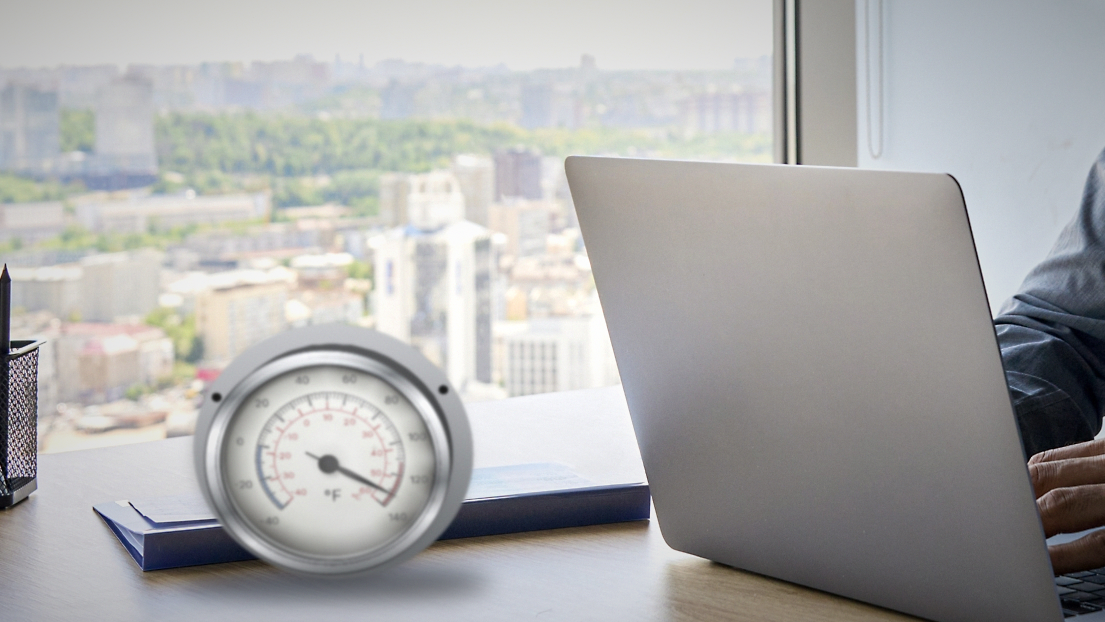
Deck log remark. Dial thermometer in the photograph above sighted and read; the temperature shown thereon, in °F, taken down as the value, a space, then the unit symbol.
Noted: 130 °F
